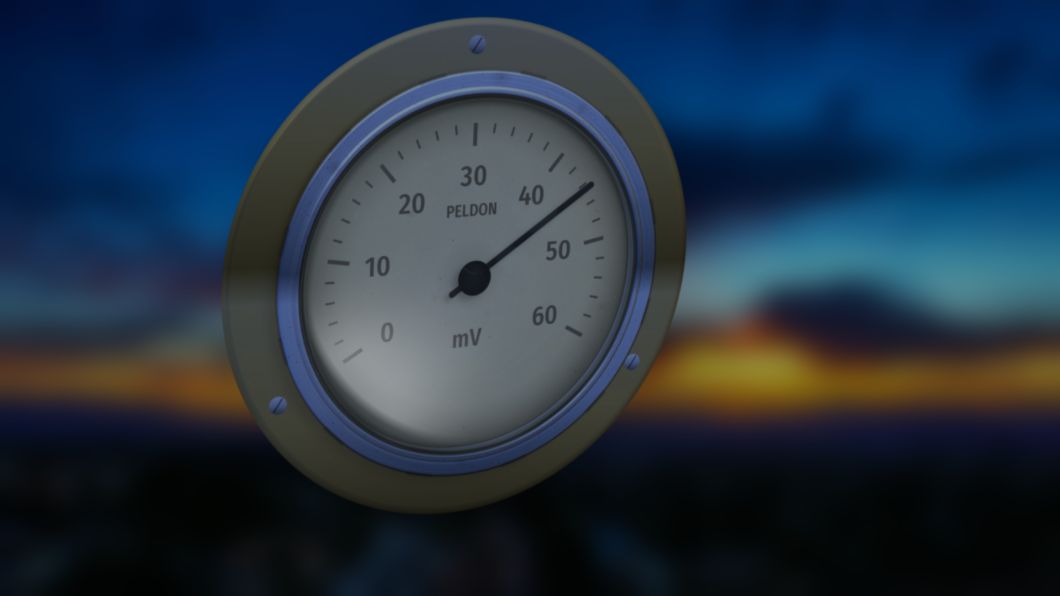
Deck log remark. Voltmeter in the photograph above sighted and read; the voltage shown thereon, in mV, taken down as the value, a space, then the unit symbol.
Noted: 44 mV
